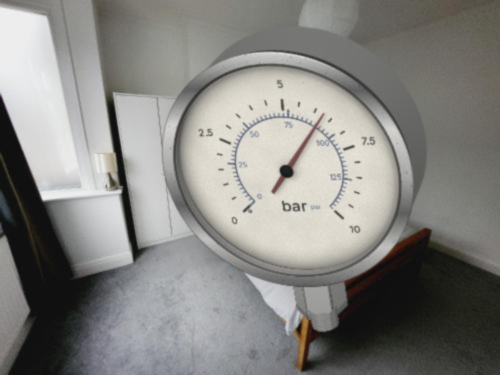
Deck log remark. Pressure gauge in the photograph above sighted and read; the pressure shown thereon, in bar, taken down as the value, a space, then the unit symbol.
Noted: 6.25 bar
